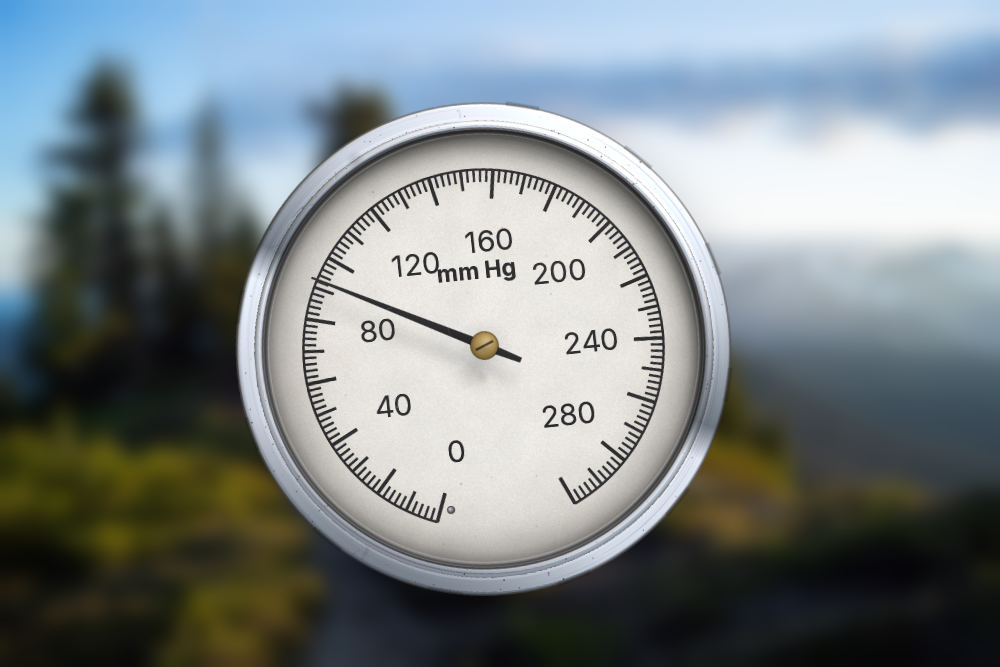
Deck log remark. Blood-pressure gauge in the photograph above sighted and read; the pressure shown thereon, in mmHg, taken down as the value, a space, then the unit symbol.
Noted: 92 mmHg
